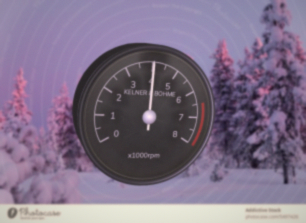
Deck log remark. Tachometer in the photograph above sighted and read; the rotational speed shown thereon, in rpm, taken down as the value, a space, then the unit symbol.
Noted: 4000 rpm
